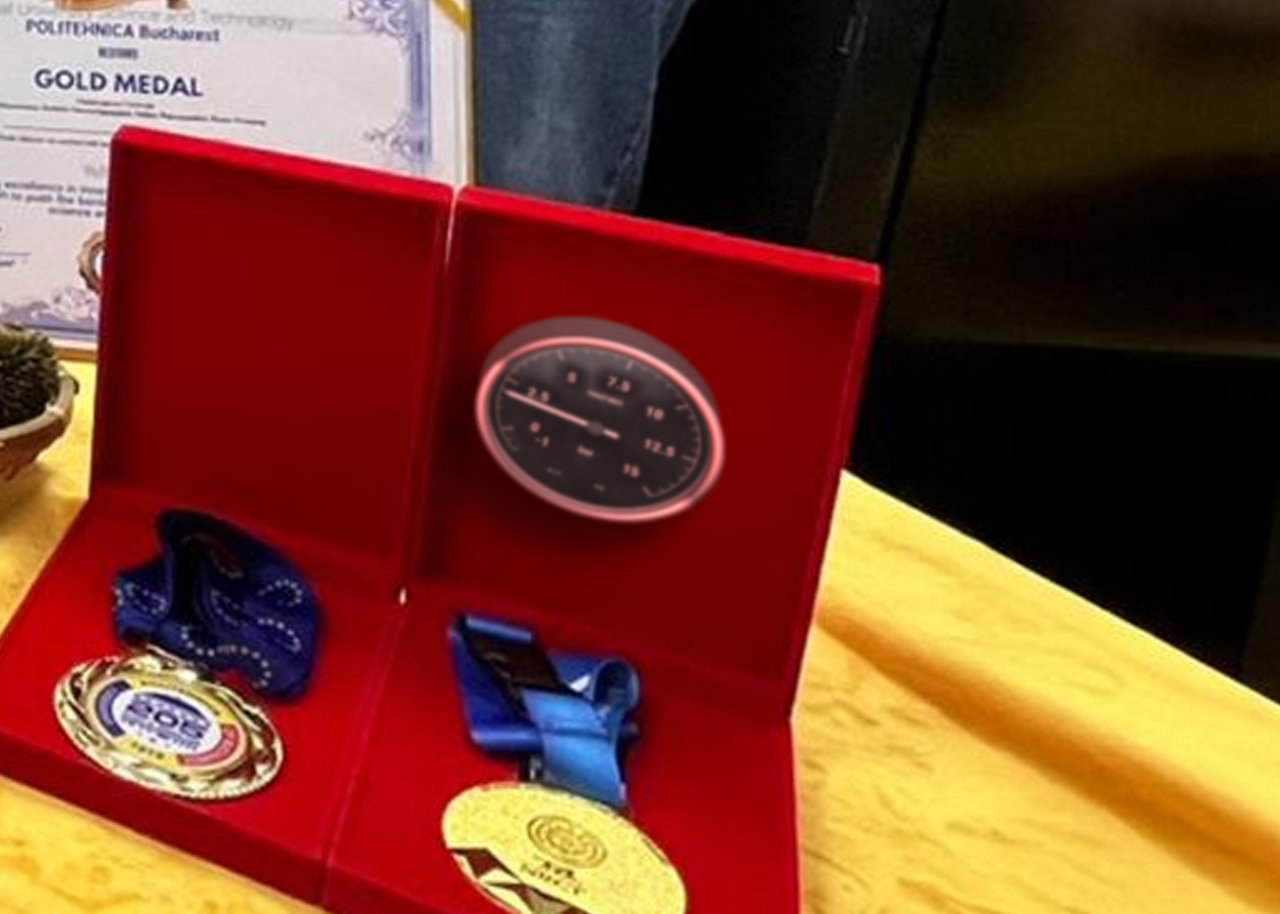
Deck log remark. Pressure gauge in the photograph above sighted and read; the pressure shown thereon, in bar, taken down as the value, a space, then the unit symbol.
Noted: 2 bar
